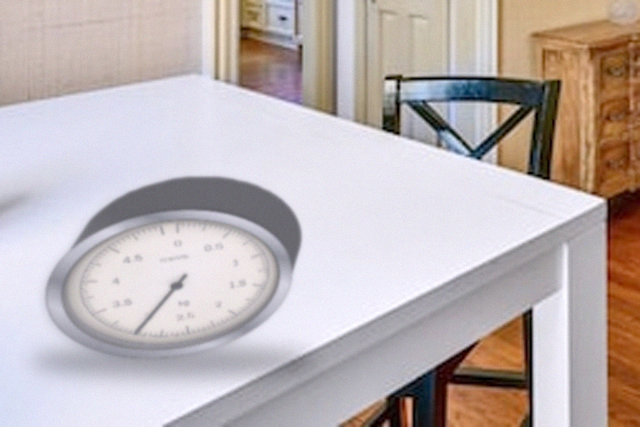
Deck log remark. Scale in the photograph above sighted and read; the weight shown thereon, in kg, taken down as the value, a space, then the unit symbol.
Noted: 3 kg
